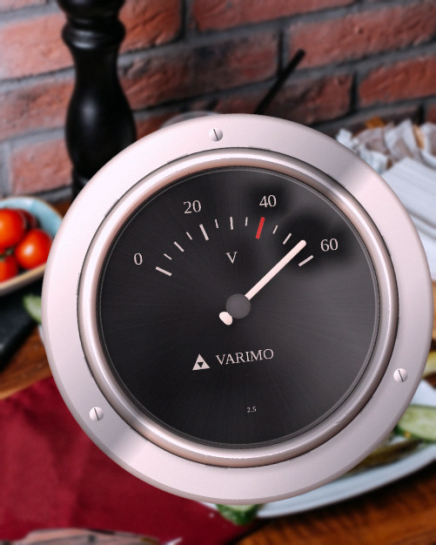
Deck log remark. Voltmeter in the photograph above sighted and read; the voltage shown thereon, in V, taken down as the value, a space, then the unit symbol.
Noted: 55 V
